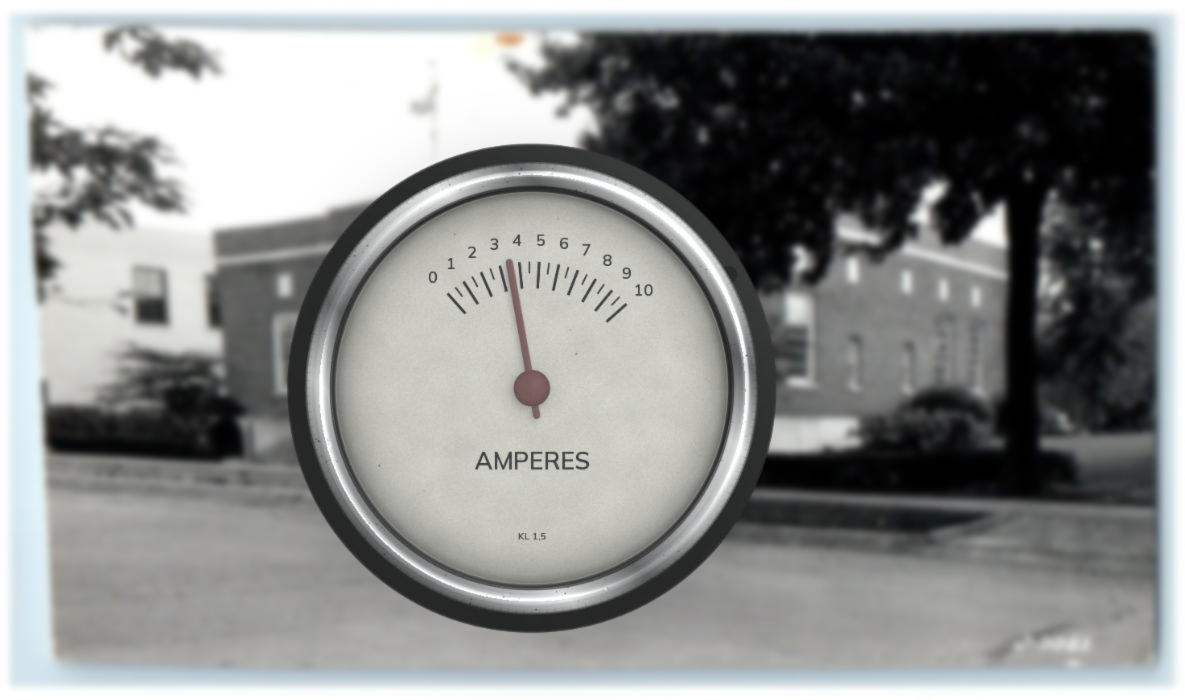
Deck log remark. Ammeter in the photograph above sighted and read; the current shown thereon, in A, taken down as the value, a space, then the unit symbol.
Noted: 3.5 A
